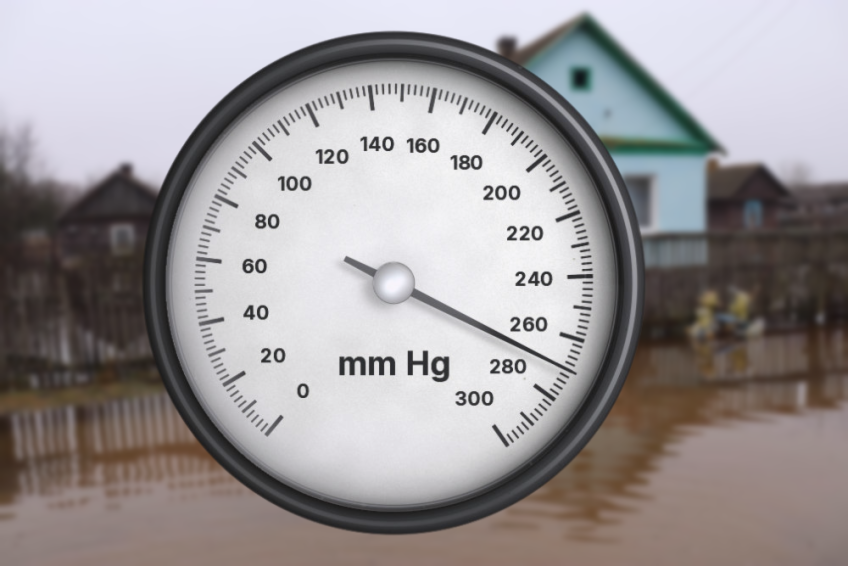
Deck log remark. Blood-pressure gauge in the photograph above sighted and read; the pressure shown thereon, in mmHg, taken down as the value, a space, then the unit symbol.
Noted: 270 mmHg
